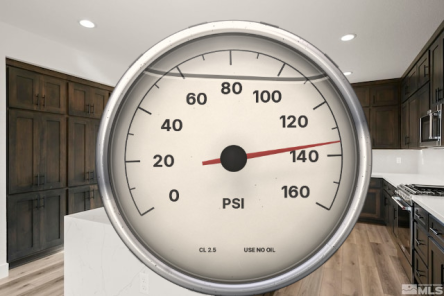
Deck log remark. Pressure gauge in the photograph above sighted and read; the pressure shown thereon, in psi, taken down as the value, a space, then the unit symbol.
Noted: 135 psi
